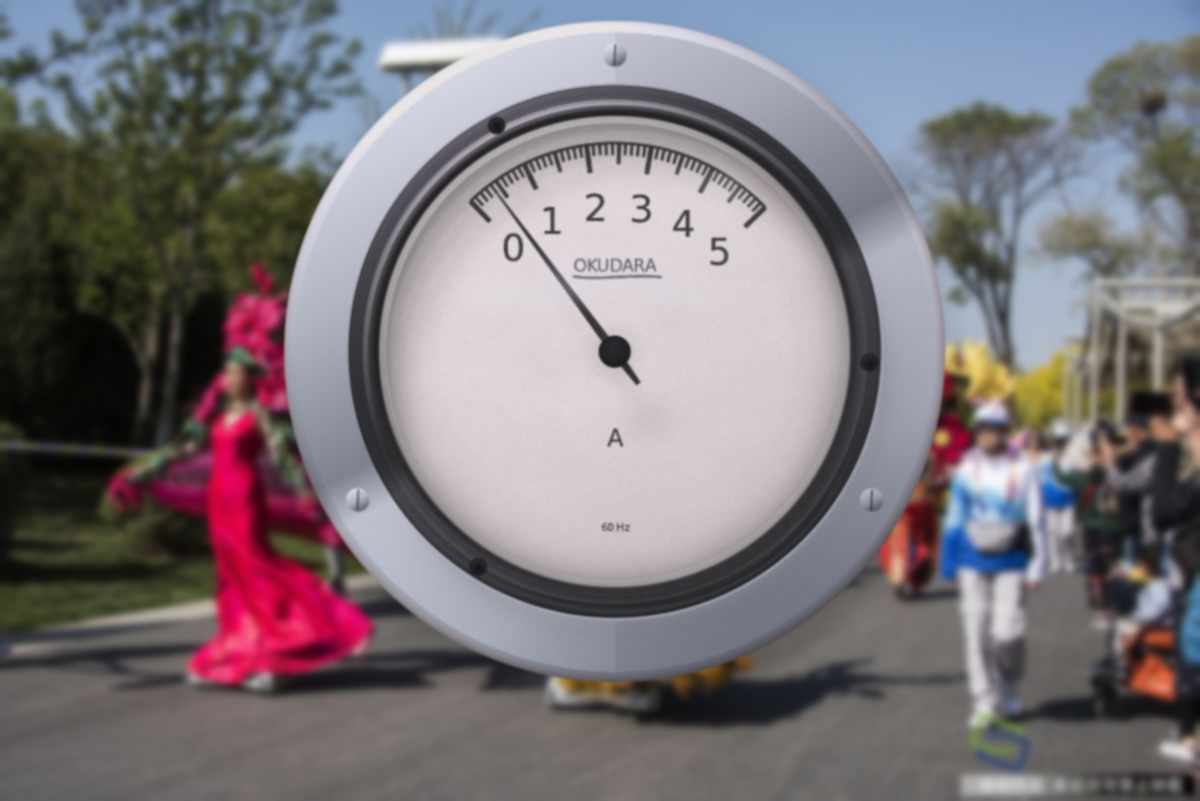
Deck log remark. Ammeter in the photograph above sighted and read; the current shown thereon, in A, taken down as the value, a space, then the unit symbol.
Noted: 0.4 A
